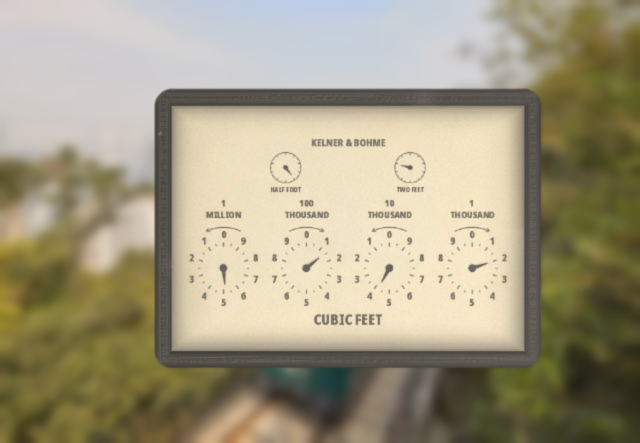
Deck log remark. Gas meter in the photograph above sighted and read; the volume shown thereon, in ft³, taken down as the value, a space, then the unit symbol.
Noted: 514200 ft³
